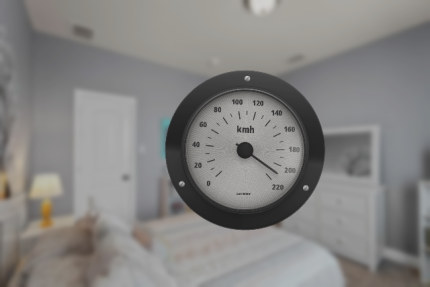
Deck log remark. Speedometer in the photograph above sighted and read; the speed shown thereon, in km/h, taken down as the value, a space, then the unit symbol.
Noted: 210 km/h
